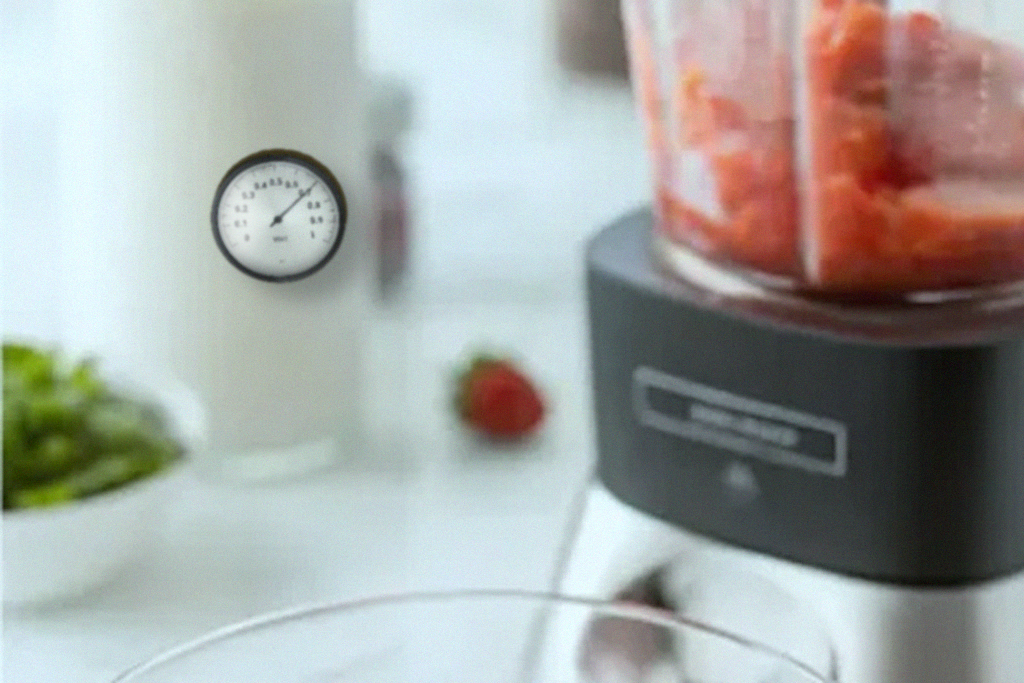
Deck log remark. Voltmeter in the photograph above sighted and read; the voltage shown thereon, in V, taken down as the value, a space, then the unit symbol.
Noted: 0.7 V
